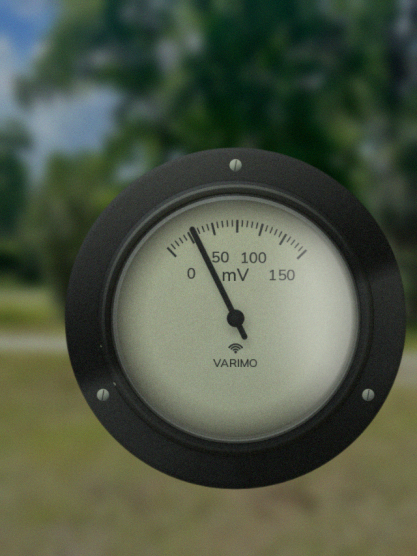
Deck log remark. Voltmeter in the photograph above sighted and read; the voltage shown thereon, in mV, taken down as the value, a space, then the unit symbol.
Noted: 30 mV
